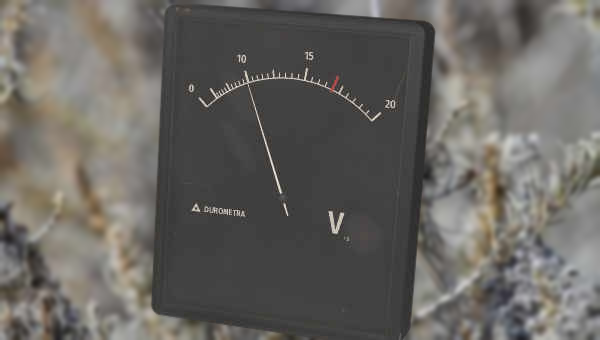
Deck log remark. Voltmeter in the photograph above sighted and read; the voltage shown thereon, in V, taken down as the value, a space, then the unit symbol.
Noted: 10 V
